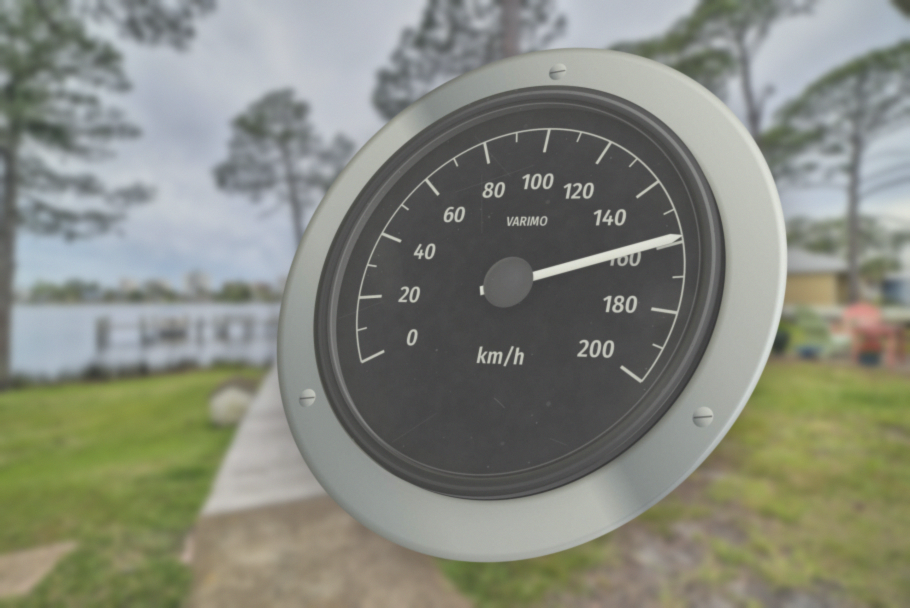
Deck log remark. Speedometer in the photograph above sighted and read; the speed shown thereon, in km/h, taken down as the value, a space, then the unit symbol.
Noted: 160 km/h
